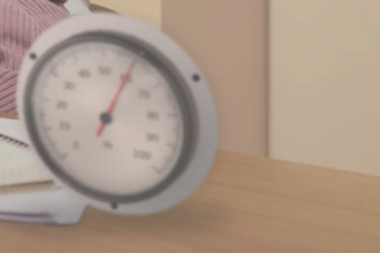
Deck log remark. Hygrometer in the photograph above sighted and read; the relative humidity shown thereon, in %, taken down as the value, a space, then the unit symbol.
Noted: 60 %
